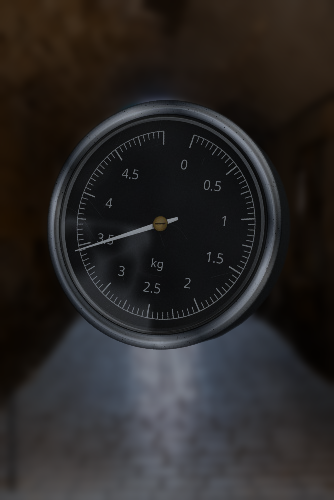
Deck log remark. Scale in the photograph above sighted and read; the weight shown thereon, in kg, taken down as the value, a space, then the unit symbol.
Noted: 3.45 kg
